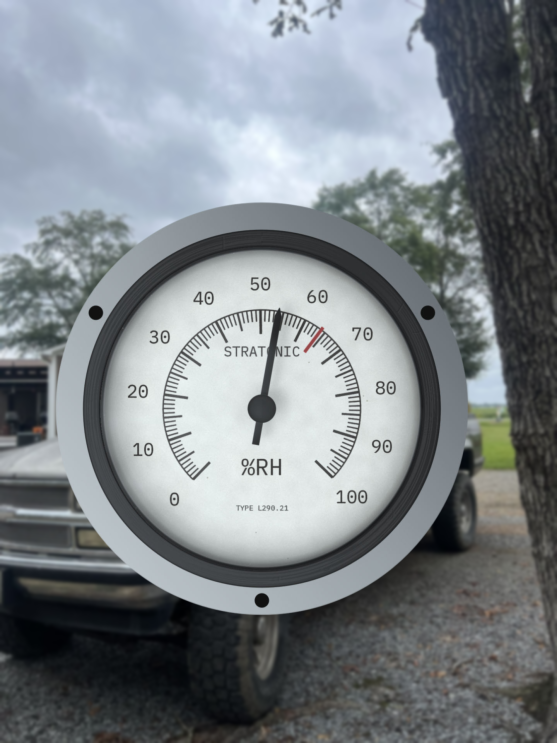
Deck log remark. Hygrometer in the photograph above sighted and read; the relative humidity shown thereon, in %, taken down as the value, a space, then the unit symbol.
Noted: 54 %
